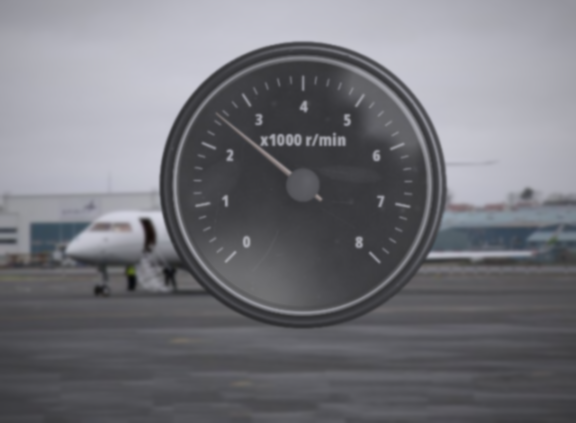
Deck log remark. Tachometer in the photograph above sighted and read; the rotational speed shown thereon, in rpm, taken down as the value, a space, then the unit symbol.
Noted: 2500 rpm
